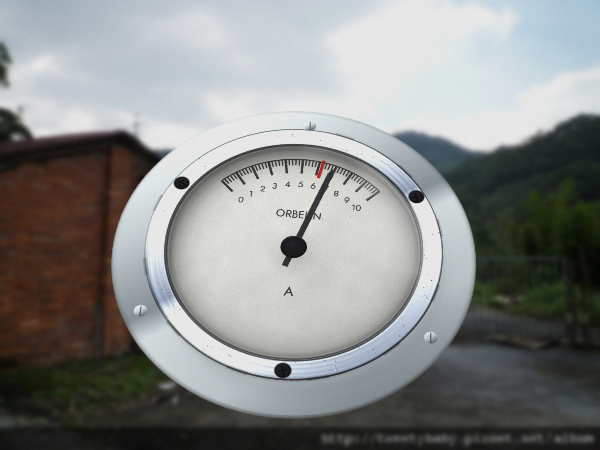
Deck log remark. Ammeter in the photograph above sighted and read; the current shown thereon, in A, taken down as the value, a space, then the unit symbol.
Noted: 7 A
